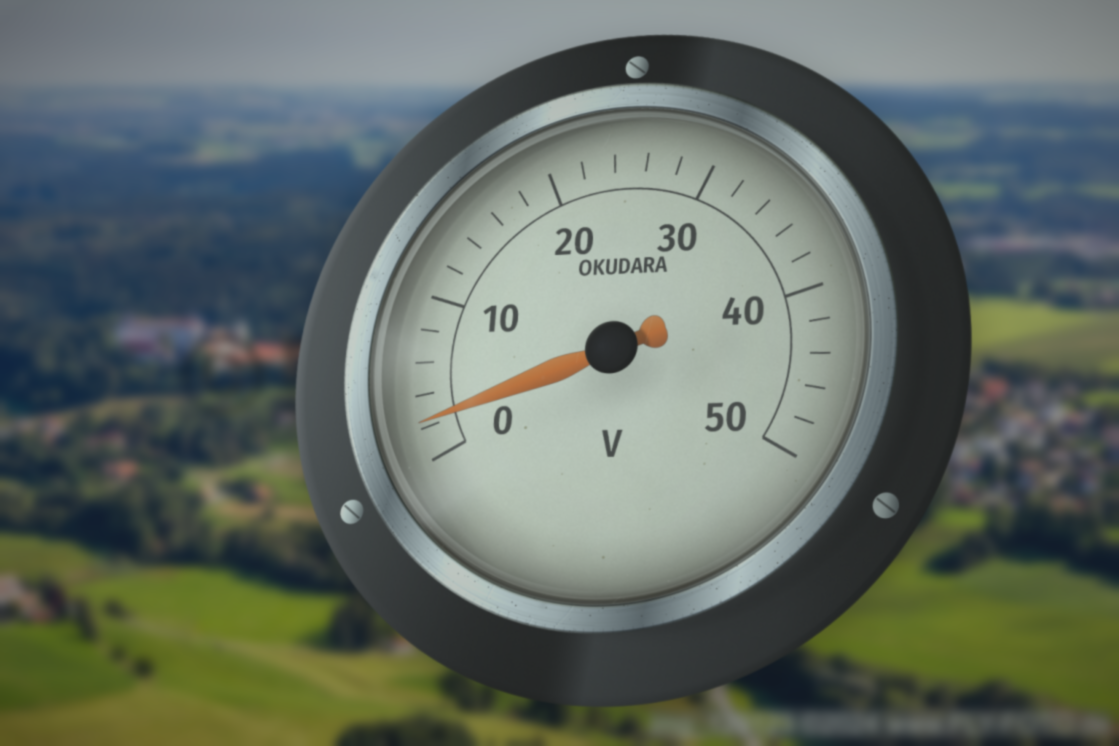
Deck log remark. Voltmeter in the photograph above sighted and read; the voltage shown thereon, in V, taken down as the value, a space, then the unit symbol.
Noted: 2 V
